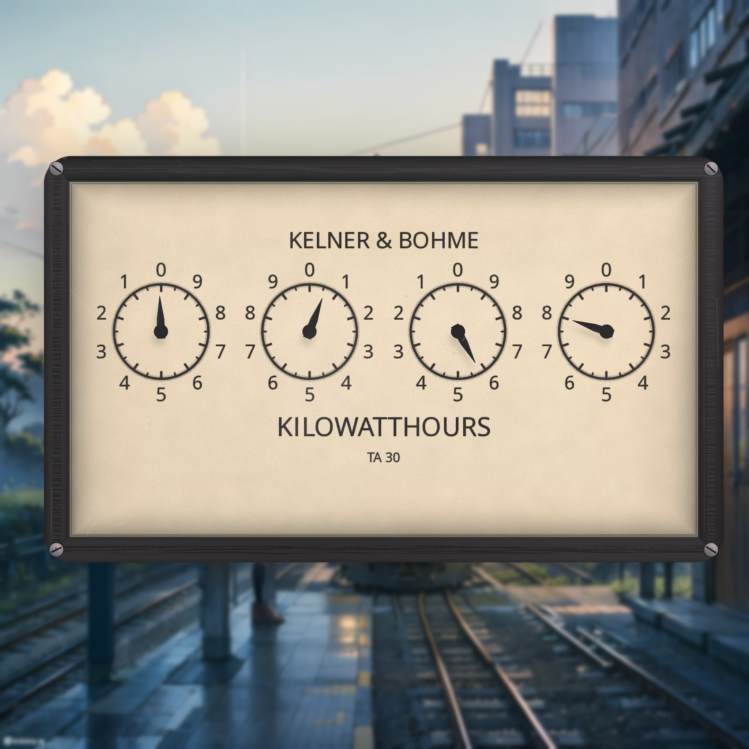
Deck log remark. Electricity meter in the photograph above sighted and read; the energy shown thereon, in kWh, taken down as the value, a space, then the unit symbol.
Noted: 58 kWh
